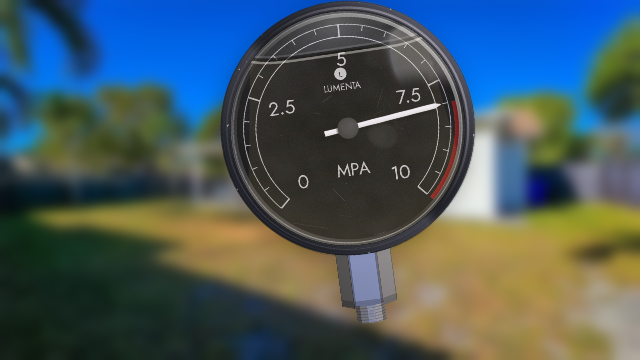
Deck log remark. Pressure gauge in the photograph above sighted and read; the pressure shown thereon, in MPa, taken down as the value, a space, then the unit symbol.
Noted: 8 MPa
